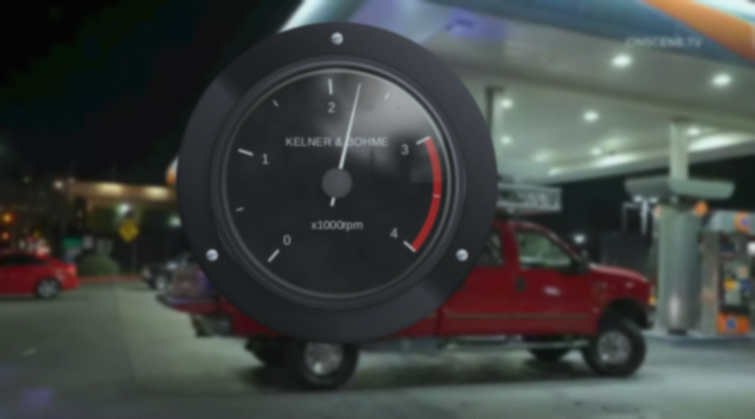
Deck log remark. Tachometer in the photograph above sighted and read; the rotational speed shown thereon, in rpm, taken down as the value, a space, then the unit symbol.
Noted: 2250 rpm
